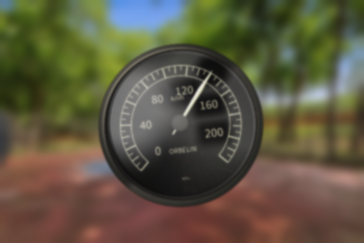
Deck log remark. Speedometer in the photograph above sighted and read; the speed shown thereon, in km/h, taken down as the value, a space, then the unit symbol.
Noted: 140 km/h
